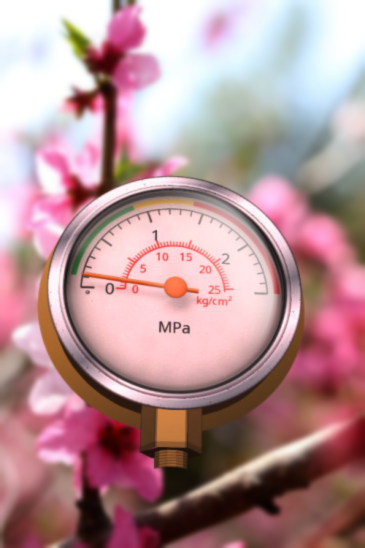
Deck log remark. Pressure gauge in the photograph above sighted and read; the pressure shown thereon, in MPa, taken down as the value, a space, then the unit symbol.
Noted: 0.1 MPa
